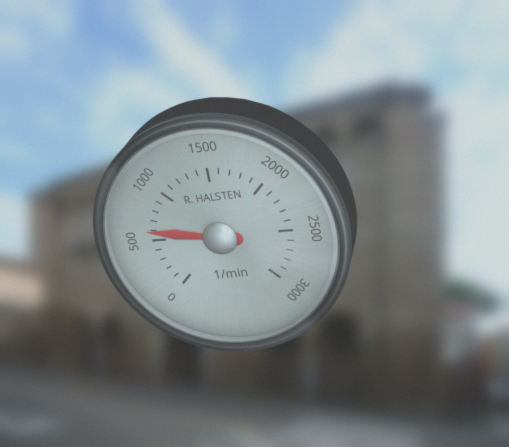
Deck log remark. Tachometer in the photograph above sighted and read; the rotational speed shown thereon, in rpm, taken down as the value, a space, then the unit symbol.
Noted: 600 rpm
